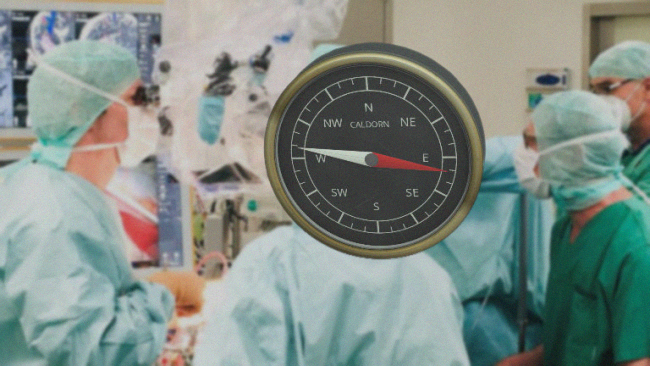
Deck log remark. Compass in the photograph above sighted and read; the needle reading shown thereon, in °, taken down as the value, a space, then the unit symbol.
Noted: 100 °
